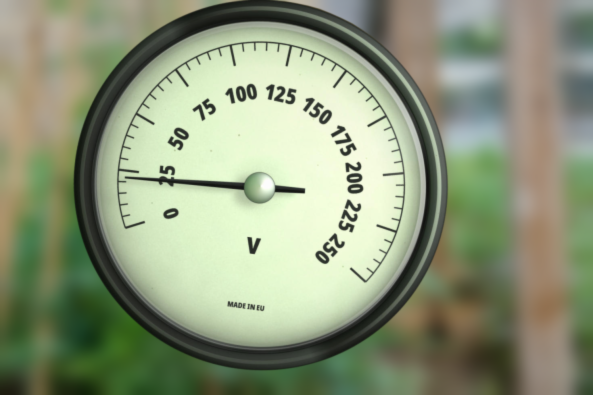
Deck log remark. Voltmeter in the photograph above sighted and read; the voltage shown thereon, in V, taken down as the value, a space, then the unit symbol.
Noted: 22.5 V
